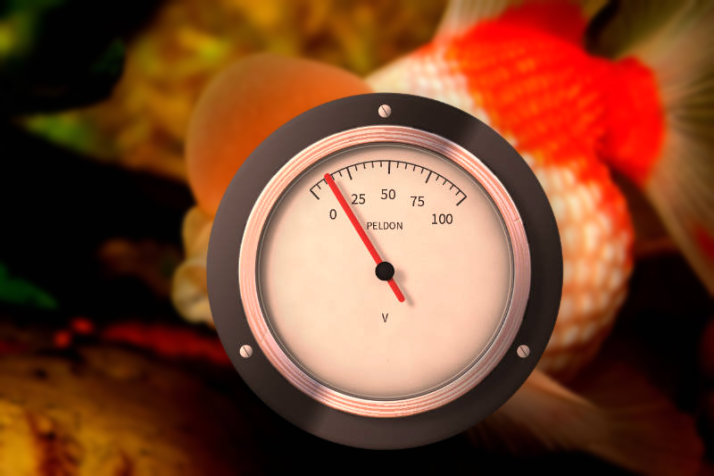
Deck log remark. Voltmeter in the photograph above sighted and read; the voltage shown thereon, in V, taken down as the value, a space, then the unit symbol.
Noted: 12.5 V
